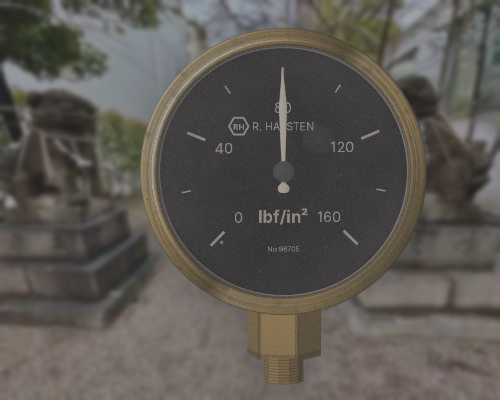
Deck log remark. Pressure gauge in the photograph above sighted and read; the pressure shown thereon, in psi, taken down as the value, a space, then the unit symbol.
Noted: 80 psi
